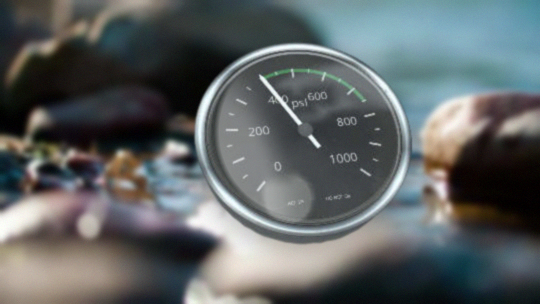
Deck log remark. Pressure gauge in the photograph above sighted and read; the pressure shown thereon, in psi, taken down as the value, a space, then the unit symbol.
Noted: 400 psi
